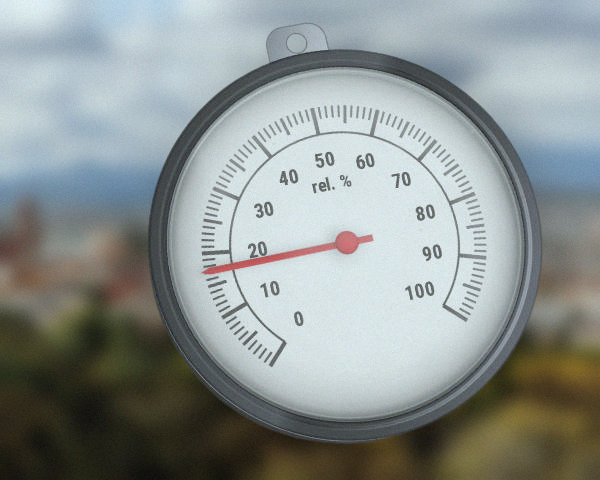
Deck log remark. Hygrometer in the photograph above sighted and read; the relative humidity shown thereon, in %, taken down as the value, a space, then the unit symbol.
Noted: 17 %
